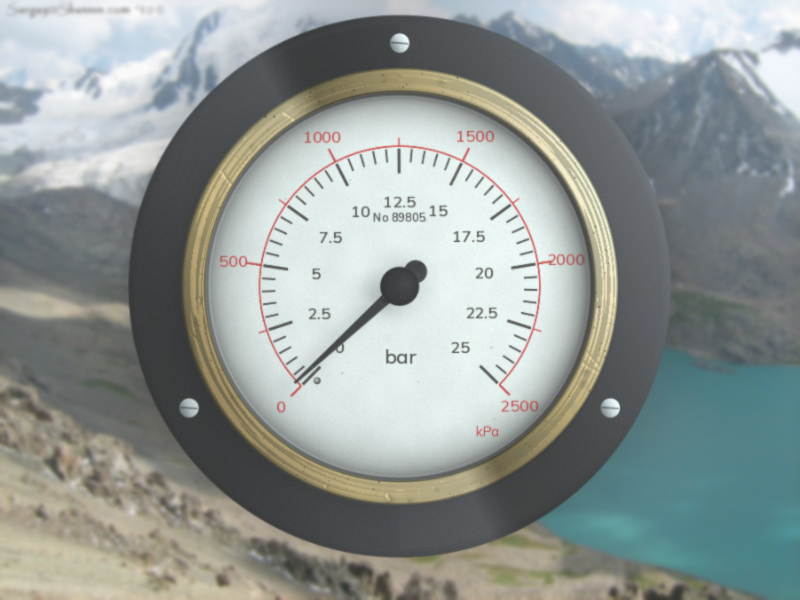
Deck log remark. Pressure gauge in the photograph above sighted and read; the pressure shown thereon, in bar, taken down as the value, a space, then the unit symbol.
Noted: 0.25 bar
